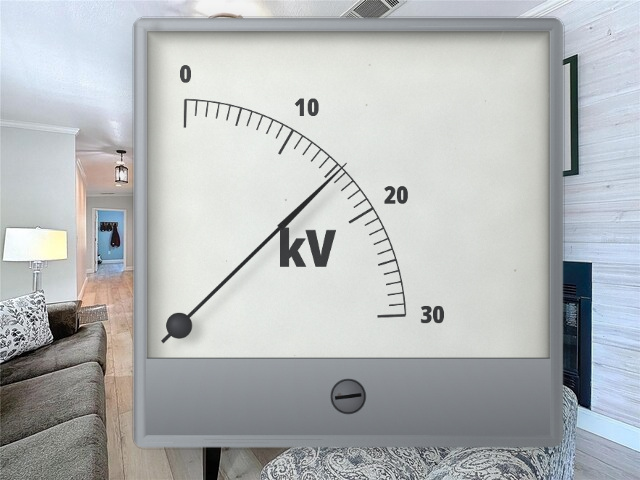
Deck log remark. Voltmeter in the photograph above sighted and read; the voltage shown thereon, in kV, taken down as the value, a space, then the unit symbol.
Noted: 15.5 kV
